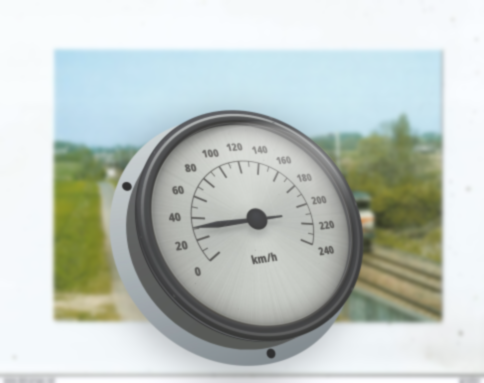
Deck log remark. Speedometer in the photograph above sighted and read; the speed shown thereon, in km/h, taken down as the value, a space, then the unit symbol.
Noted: 30 km/h
